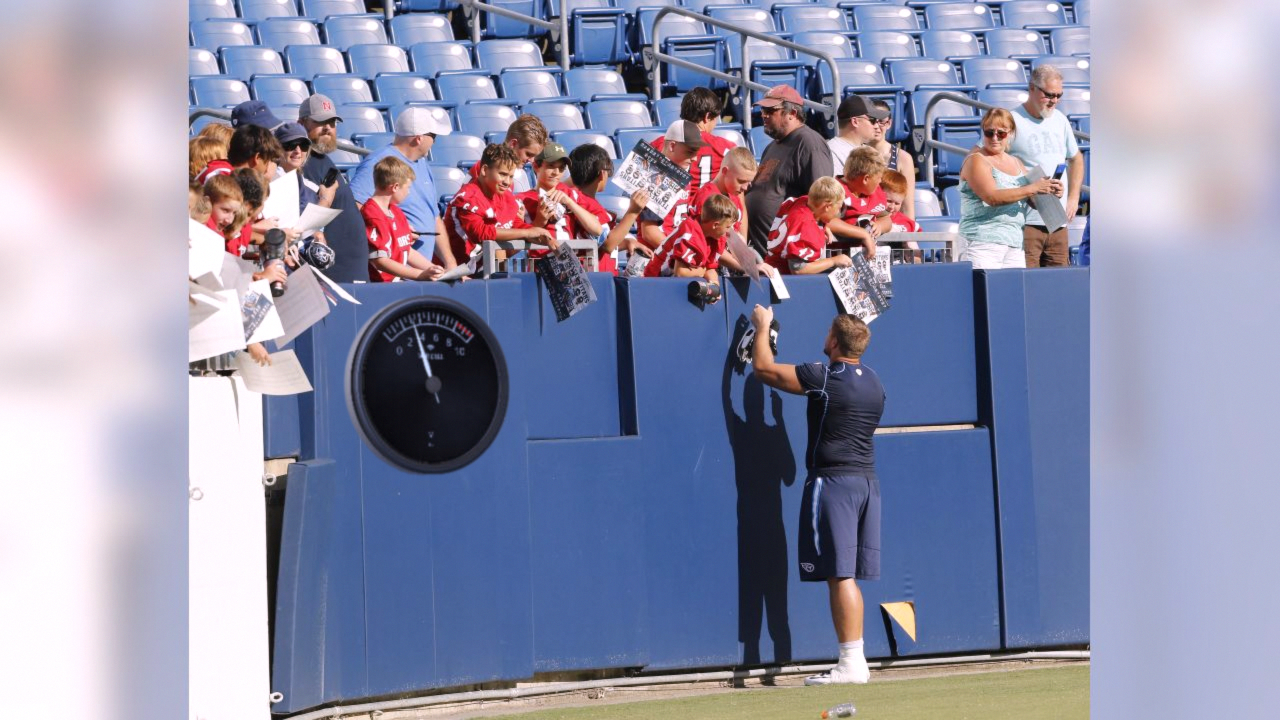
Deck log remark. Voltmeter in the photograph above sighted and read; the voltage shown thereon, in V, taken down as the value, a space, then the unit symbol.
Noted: 3 V
